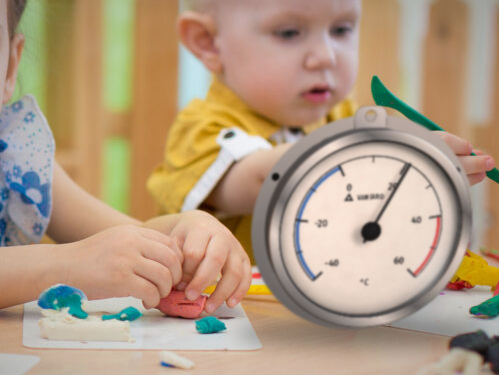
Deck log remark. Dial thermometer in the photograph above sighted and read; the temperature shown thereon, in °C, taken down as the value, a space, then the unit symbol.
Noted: 20 °C
